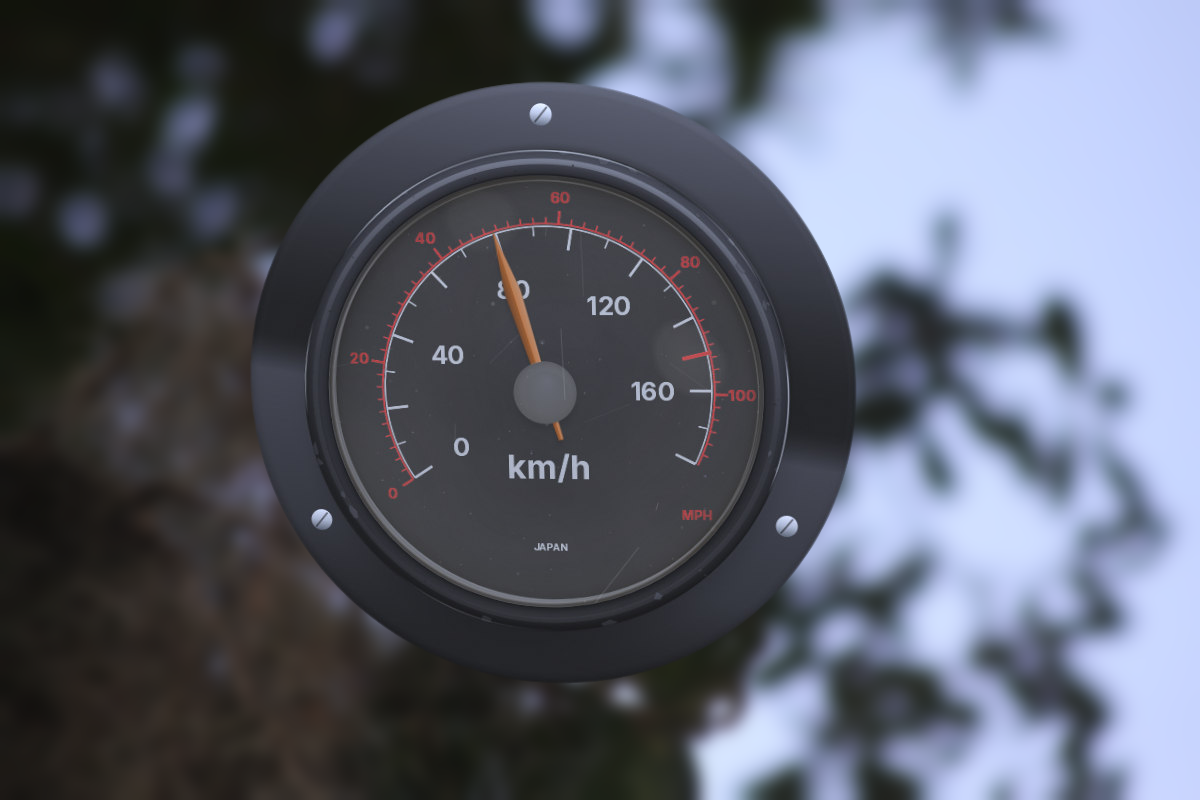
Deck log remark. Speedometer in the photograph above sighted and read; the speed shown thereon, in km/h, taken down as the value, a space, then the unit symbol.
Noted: 80 km/h
